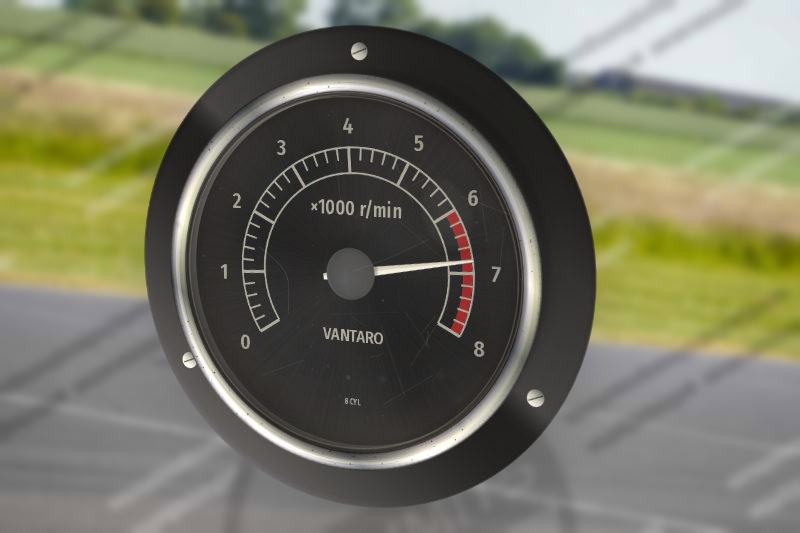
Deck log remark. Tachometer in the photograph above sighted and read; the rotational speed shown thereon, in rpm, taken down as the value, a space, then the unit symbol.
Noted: 6800 rpm
